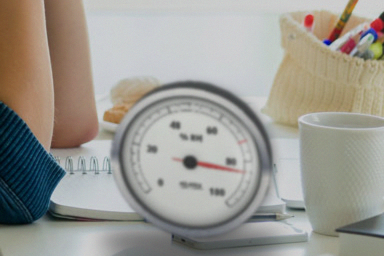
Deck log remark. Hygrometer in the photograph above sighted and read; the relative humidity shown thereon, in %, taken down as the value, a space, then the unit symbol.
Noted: 84 %
